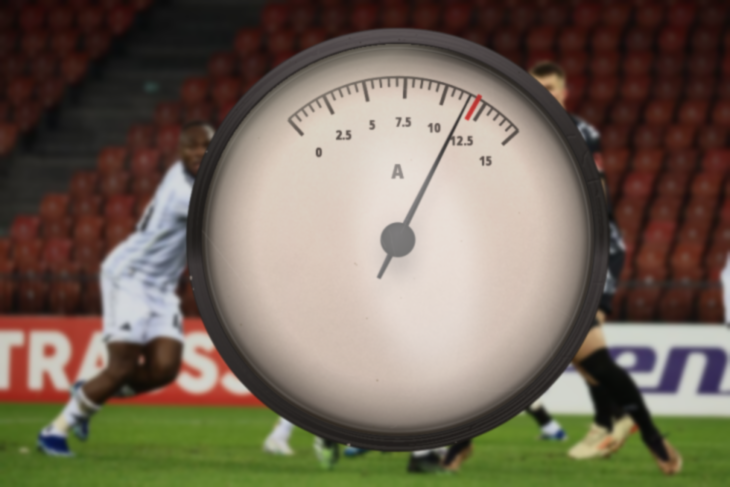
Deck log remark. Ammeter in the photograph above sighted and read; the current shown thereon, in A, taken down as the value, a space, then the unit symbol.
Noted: 11.5 A
